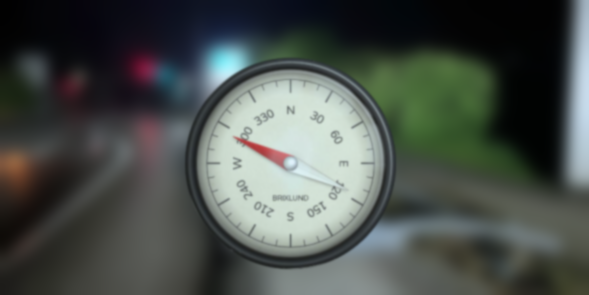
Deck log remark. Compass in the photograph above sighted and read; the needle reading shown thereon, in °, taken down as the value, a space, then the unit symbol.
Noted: 295 °
